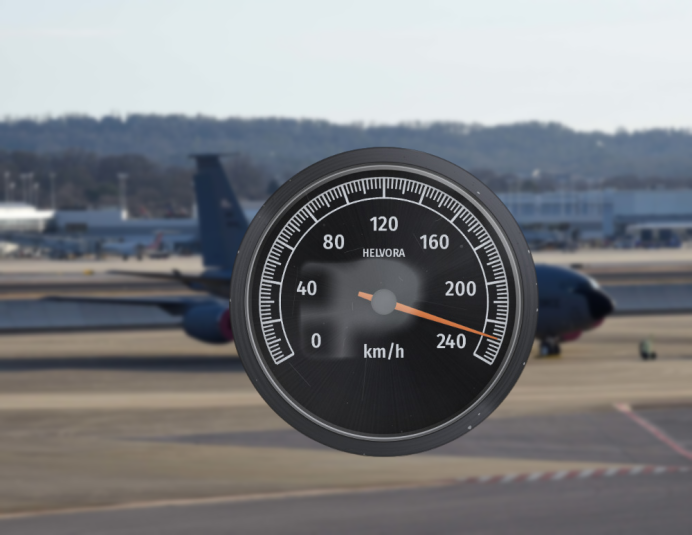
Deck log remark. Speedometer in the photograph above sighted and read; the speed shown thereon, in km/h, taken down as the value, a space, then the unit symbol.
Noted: 228 km/h
